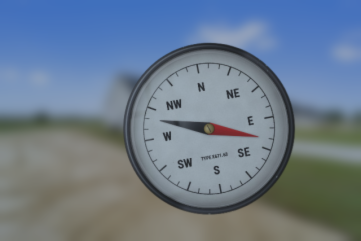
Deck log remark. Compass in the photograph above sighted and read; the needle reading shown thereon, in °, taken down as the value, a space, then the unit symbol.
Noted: 110 °
